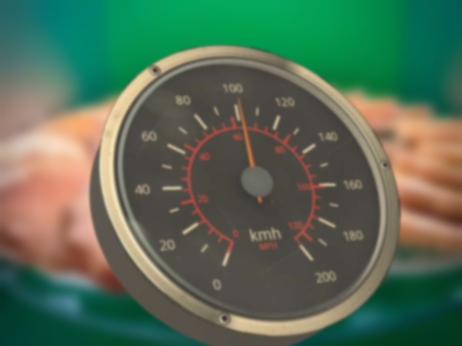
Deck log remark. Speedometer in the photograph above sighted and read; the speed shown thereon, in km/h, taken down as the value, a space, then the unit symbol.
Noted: 100 km/h
